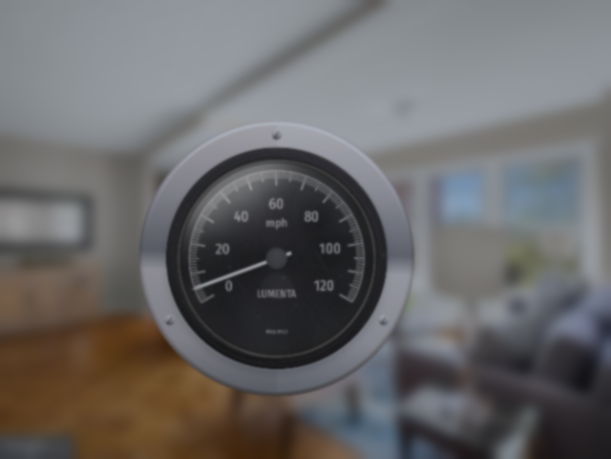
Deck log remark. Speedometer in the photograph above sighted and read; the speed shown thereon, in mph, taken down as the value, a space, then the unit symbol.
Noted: 5 mph
